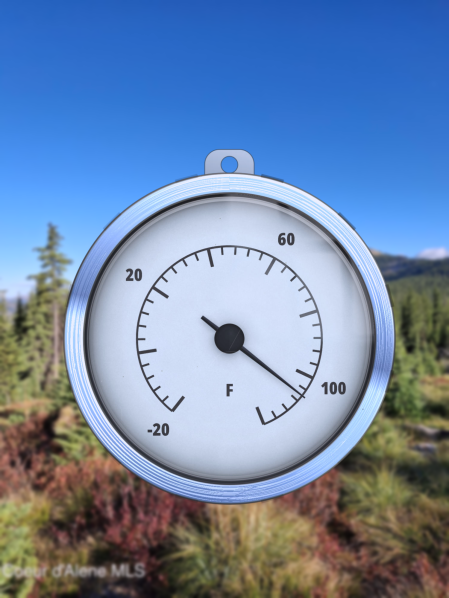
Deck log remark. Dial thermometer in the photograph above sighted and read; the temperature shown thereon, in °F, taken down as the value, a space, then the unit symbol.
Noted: 106 °F
